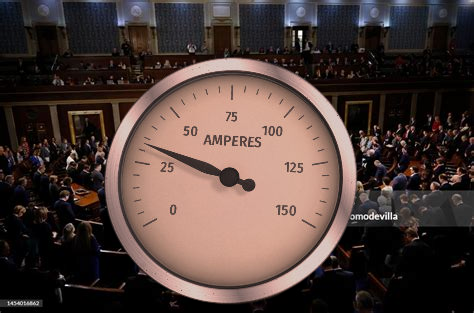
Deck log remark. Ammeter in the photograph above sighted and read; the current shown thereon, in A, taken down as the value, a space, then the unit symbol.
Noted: 32.5 A
